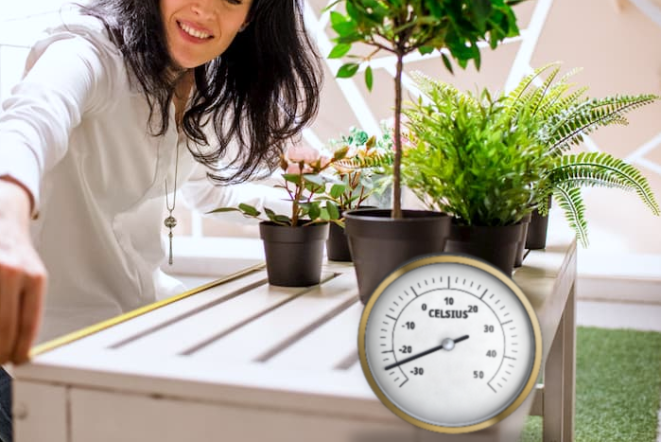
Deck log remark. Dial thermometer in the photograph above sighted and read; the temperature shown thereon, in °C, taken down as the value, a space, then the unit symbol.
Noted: -24 °C
